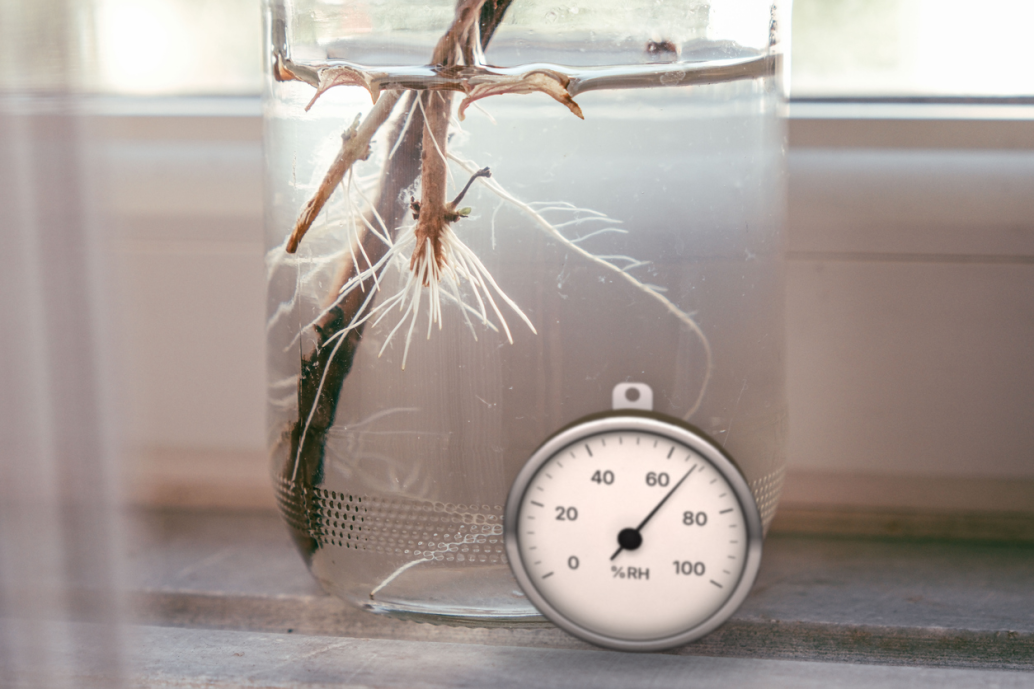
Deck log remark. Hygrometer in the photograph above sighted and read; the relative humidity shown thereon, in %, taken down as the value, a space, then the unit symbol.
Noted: 66 %
